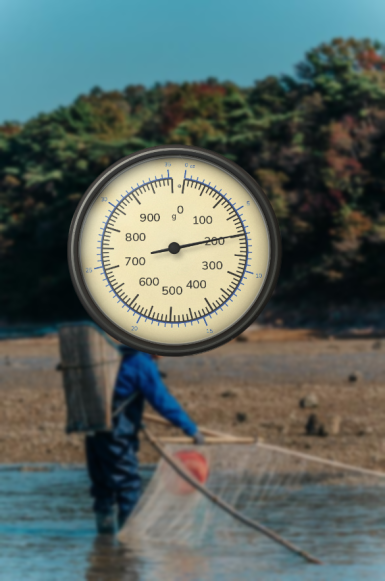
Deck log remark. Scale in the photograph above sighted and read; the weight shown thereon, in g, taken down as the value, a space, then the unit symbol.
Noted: 200 g
